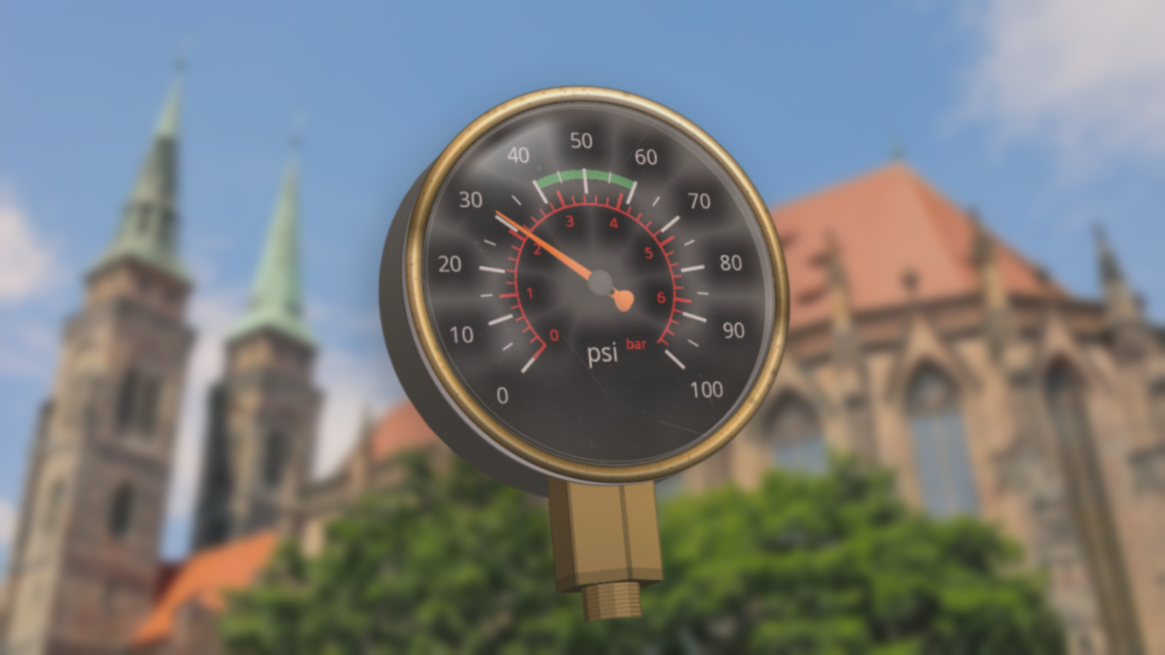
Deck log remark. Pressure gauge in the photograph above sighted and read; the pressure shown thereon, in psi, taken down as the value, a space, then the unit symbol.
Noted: 30 psi
